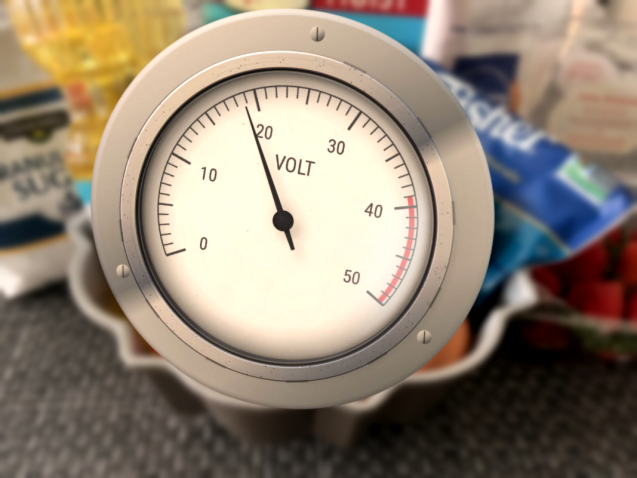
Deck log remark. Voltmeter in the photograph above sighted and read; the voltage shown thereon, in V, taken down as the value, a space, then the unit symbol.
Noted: 19 V
